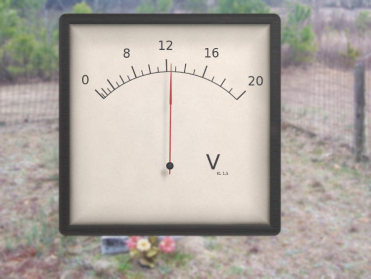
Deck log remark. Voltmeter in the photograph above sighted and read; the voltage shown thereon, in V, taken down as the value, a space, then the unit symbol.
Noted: 12.5 V
